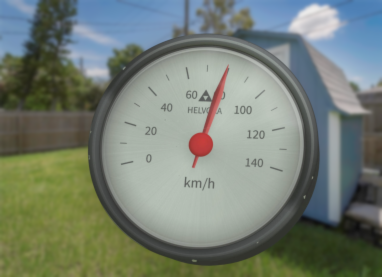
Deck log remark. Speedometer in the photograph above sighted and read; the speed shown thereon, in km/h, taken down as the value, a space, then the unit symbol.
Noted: 80 km/h
